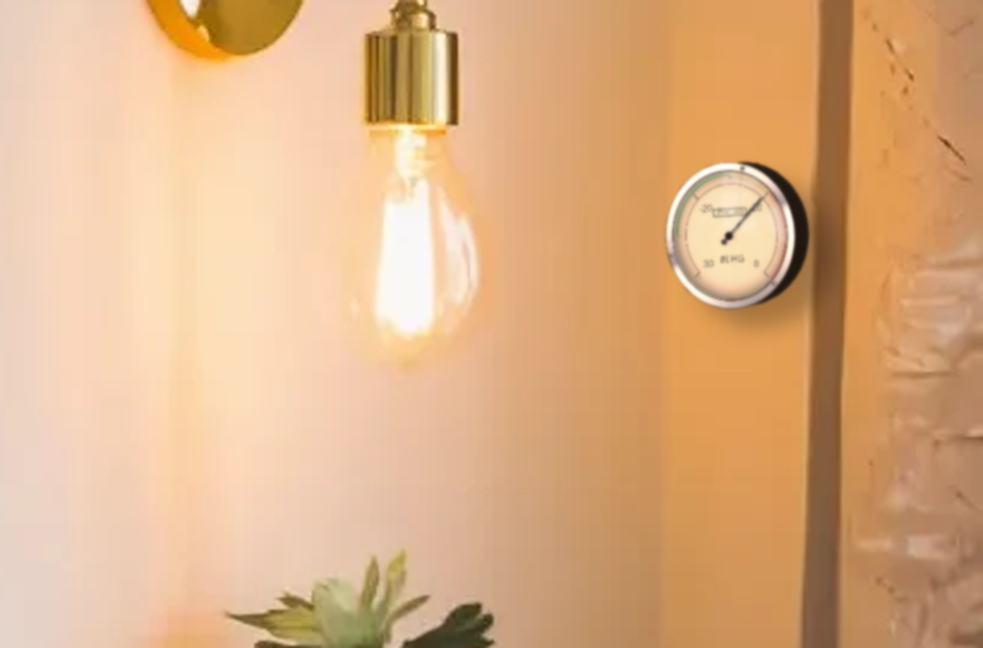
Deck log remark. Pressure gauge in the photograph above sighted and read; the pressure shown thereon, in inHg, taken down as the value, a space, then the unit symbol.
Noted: -10 inHg
